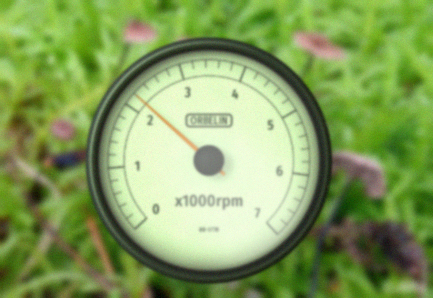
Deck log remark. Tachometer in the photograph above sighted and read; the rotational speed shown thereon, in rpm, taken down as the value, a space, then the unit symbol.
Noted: 2200 rpm
